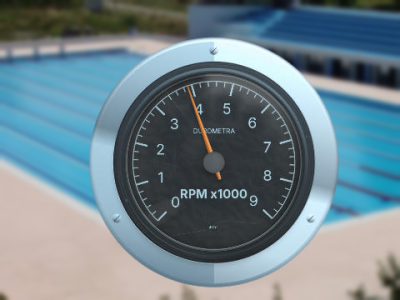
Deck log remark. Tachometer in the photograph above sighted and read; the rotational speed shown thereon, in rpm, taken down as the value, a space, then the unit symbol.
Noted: 3900 rpm
